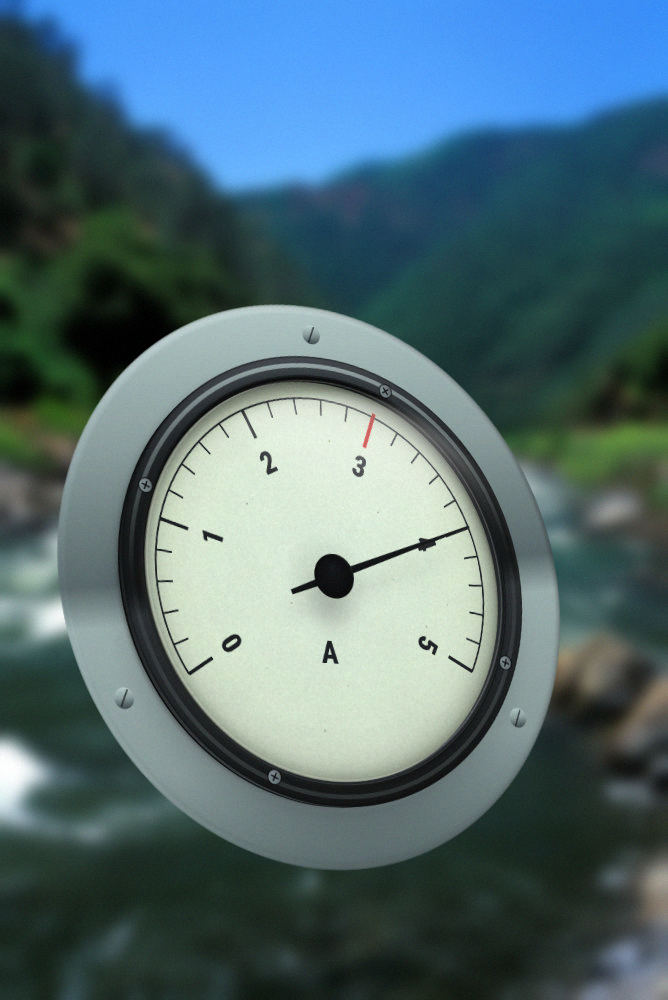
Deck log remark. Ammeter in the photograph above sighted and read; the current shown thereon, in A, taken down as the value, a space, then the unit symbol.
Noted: 4 A
